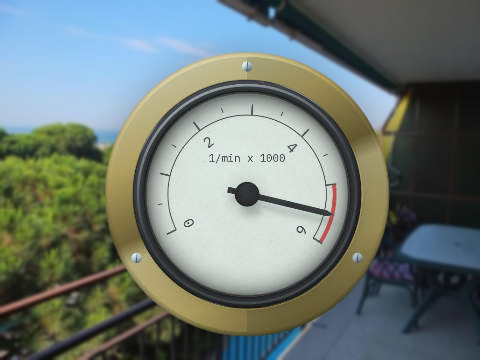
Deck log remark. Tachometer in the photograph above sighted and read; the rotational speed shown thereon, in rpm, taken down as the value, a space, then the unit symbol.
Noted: 5500 rpm
